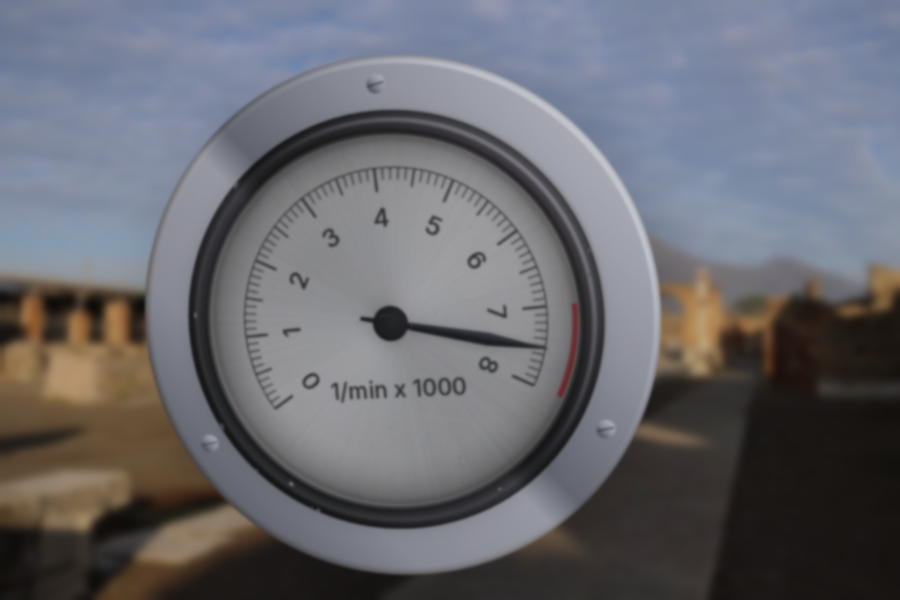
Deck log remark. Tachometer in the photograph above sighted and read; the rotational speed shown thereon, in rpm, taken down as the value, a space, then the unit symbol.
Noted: 7500 rpm
